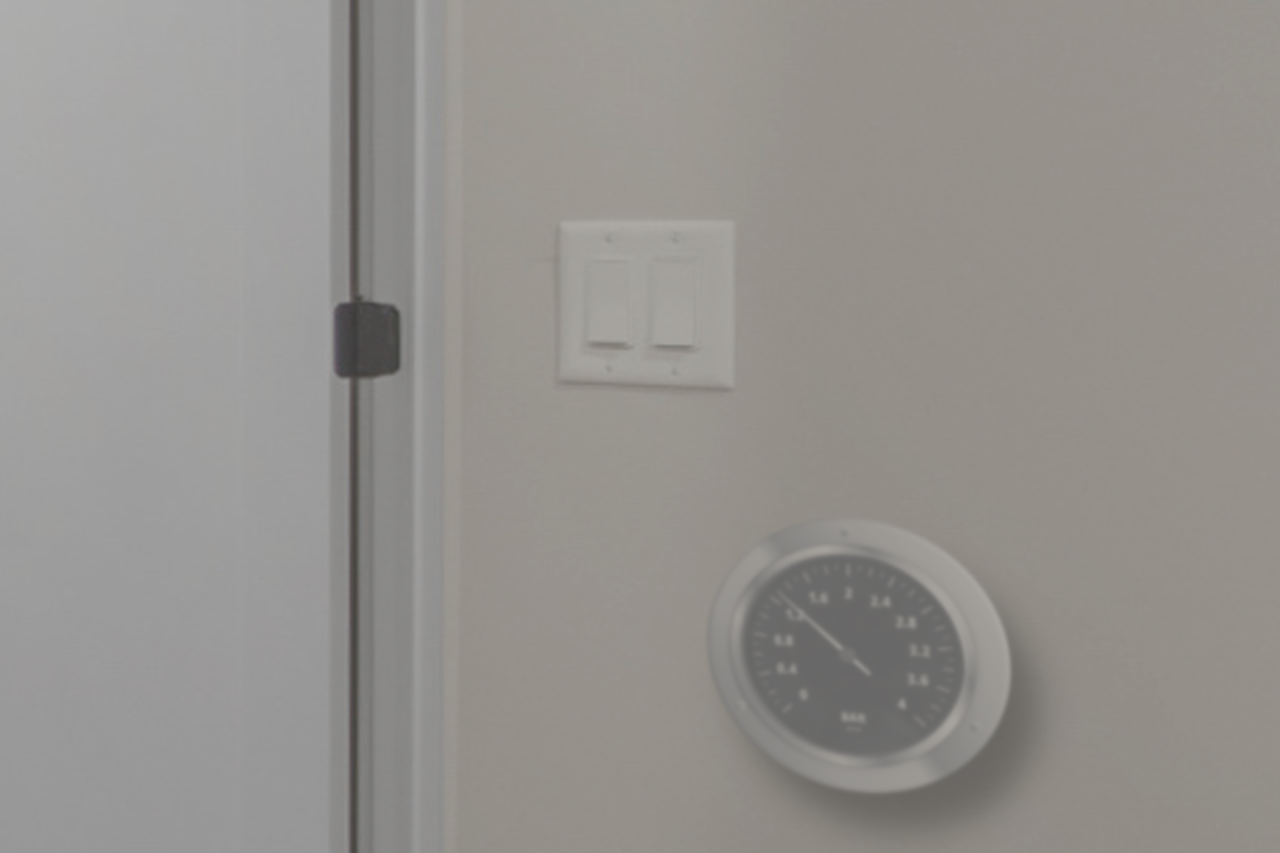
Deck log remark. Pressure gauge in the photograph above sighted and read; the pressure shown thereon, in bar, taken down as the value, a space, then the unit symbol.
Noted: 1.3 bar
